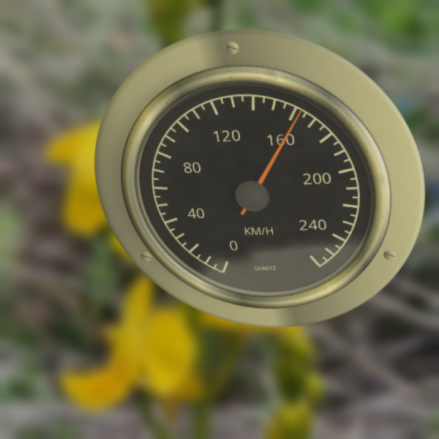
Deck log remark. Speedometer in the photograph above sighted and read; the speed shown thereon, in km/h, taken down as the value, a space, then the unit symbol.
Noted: 162.5 km/h
